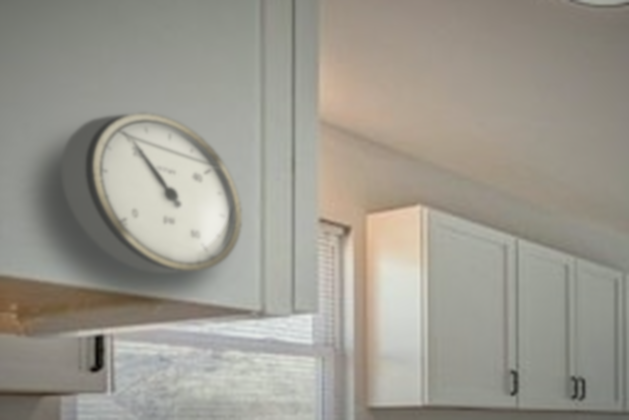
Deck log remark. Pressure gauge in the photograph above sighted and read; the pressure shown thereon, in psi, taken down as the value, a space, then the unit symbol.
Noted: 20 psi
